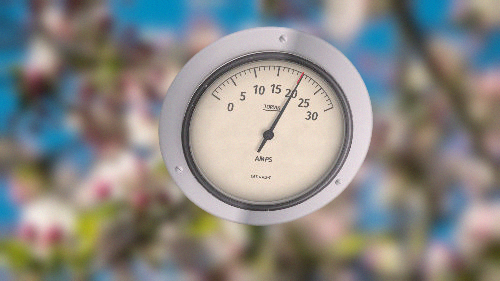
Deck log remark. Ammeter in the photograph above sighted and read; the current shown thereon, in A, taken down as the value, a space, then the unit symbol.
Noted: 20 A
